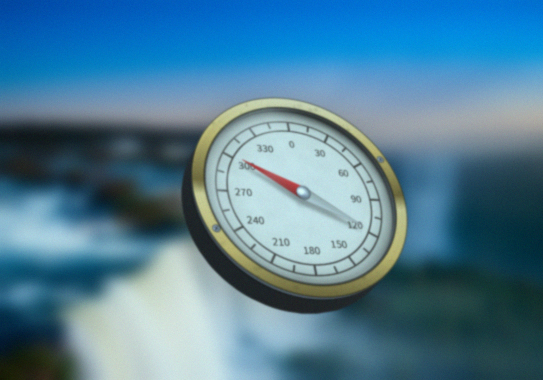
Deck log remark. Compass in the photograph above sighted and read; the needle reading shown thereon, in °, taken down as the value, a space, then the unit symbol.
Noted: 300 °
